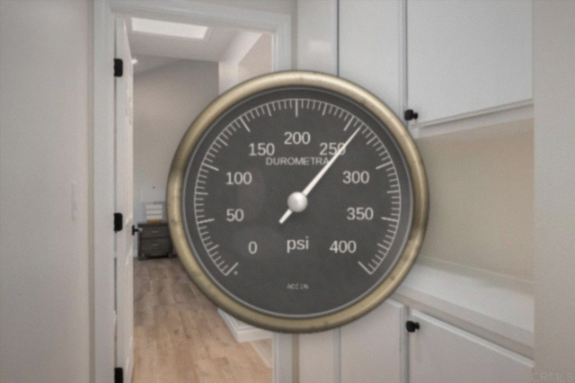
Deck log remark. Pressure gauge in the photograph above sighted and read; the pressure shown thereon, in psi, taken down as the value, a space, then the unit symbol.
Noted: 260 psi
